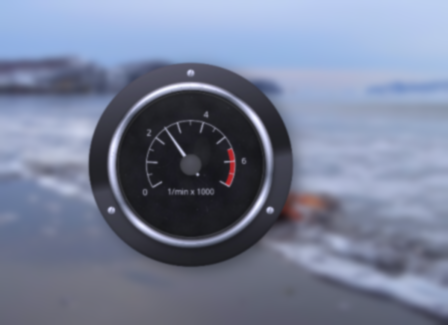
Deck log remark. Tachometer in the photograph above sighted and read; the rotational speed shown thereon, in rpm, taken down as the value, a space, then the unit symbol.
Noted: 2500 rpm
